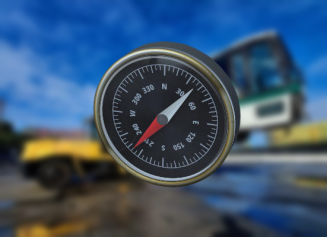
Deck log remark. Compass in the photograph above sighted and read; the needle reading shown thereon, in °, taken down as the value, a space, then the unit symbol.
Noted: 220 °
